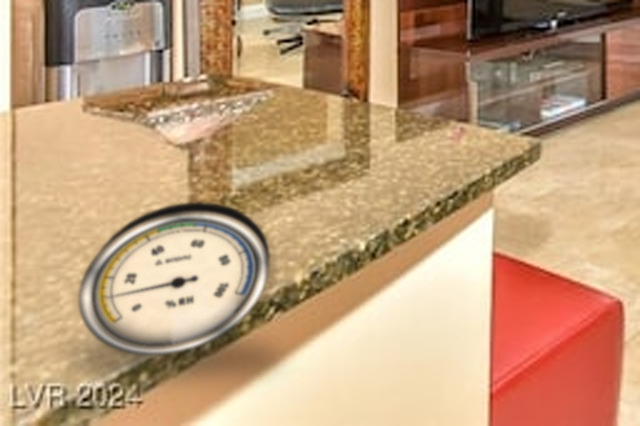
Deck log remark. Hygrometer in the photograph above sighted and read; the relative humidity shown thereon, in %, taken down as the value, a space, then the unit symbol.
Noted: 12 %
